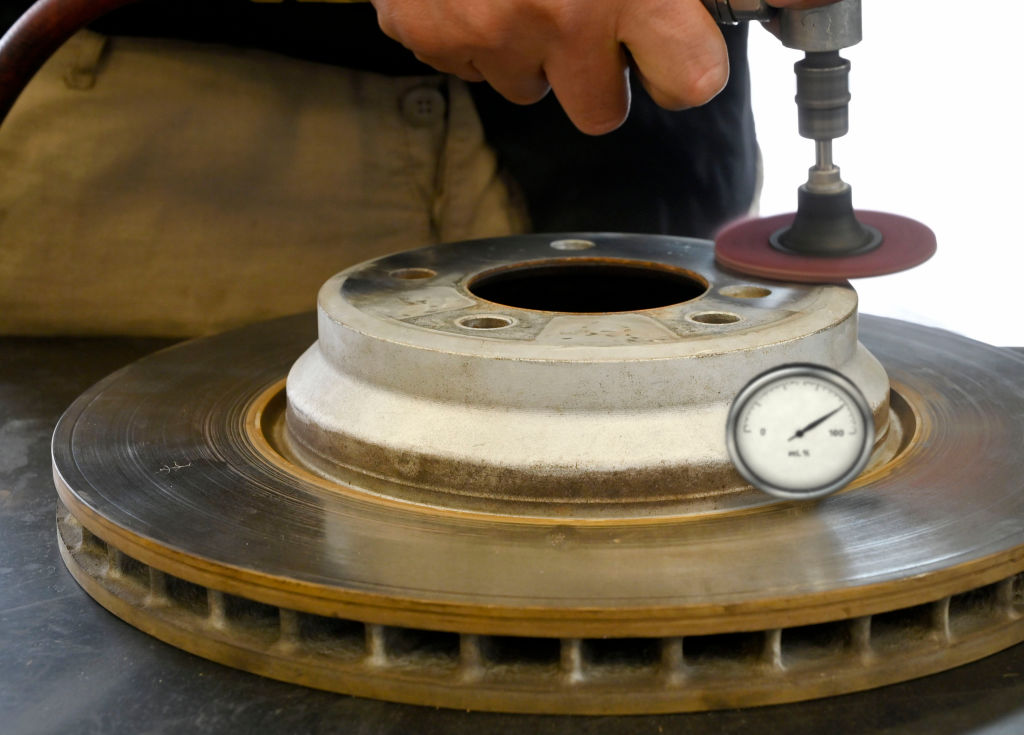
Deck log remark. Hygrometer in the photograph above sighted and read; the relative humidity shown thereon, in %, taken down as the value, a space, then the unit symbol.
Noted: 80 %
